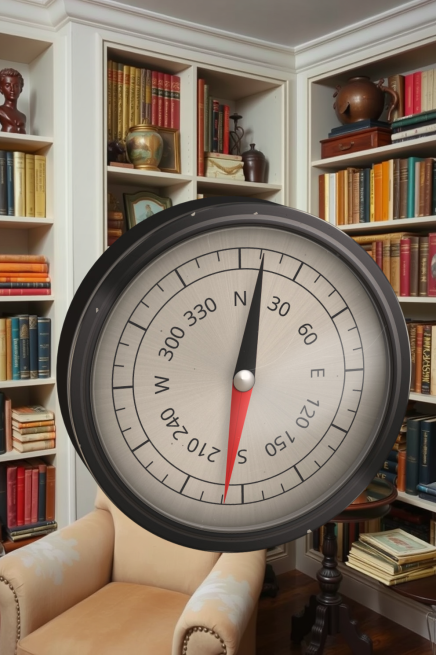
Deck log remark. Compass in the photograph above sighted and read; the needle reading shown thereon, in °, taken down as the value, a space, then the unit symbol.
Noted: 190 °
